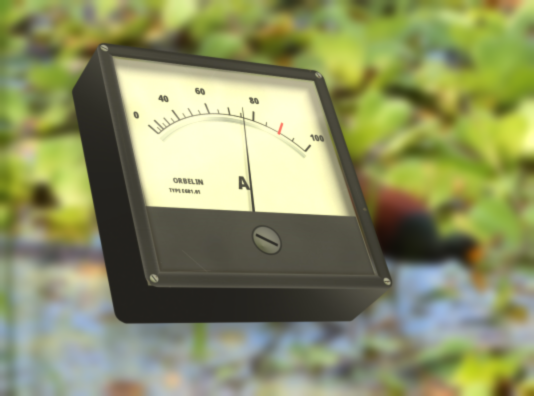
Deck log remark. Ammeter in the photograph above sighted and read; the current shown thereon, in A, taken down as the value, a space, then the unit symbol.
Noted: 75 A
